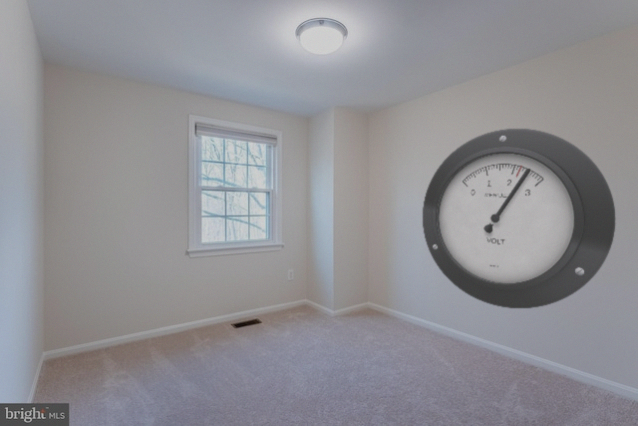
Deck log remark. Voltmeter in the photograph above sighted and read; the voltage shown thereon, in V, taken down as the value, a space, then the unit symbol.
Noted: 2.5 V
